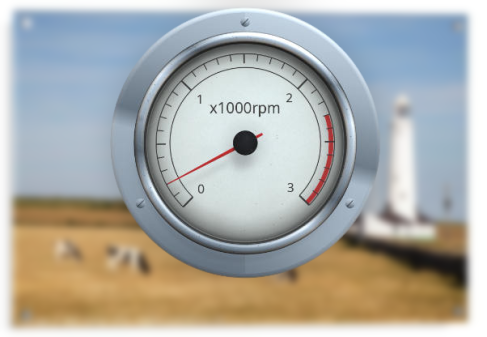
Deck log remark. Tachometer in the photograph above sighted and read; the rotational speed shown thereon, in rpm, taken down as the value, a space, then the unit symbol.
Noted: 200 rpm
